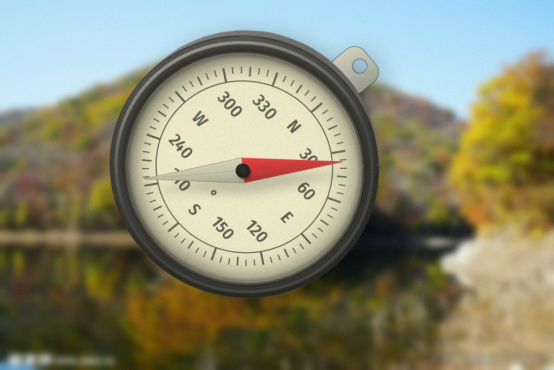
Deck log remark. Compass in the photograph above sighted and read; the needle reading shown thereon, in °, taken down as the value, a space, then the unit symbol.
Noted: 35 °
